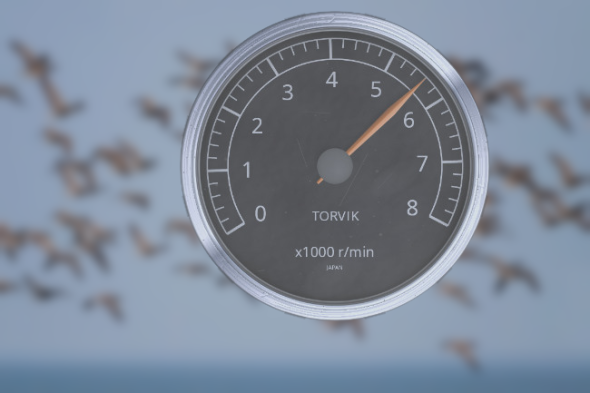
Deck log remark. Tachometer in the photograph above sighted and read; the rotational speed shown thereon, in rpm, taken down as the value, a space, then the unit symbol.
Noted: 5600 rpm
